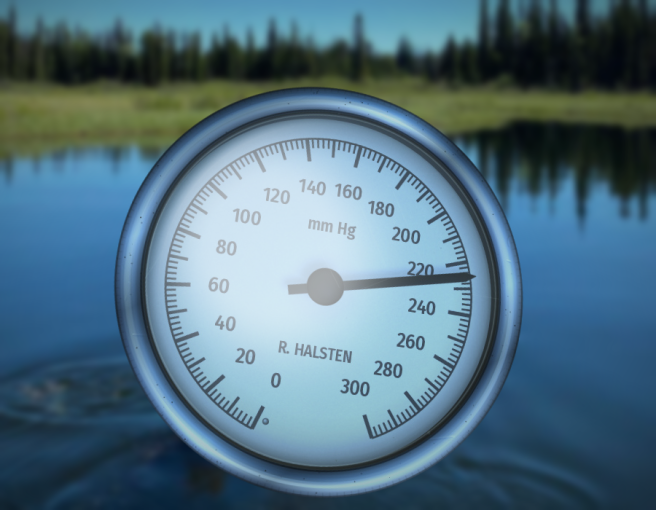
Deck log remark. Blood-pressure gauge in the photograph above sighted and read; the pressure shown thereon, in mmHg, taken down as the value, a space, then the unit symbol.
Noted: 226 mmHg
